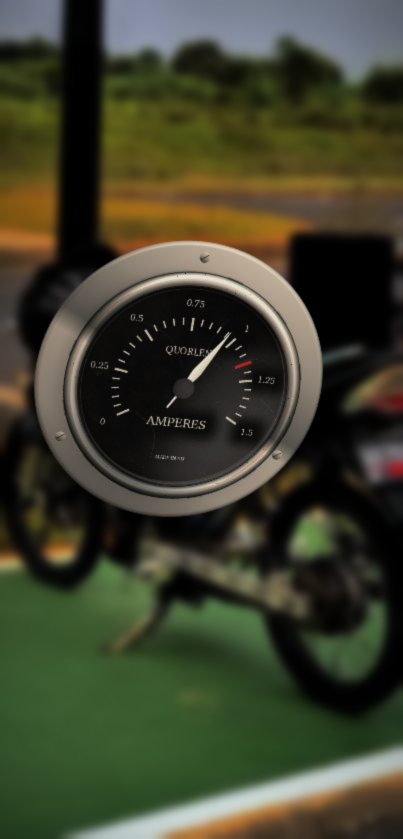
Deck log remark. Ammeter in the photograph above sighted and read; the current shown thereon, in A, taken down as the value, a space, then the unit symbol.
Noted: 0.95 A
